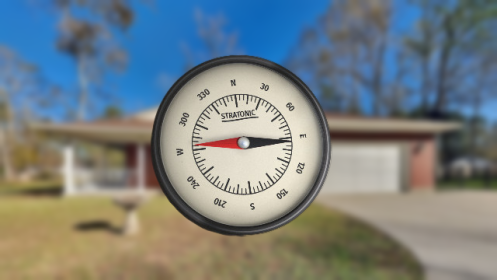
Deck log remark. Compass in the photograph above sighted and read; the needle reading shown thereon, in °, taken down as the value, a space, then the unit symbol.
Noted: 275 °
